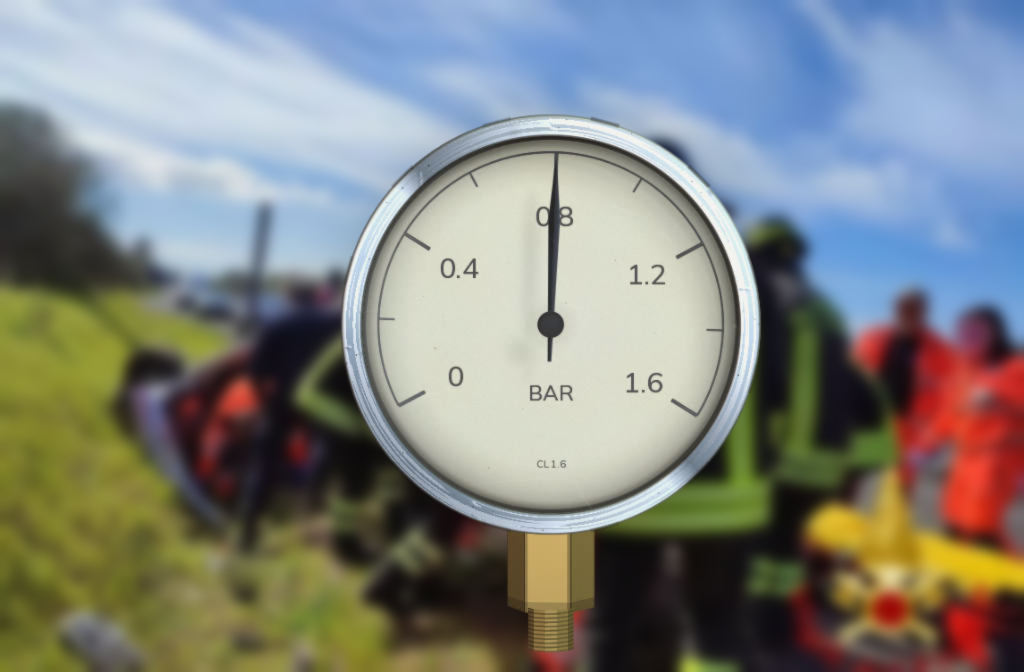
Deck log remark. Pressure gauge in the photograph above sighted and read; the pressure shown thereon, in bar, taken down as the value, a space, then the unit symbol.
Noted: 0.8 bar
